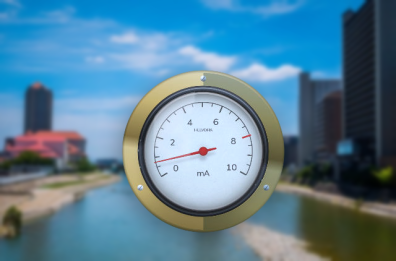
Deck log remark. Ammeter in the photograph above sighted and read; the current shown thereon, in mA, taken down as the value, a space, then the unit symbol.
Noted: 0.75 mA
